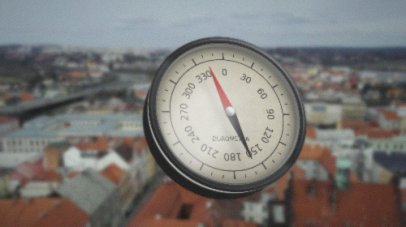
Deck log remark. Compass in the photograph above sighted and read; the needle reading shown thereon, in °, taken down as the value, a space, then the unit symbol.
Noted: 340 °
